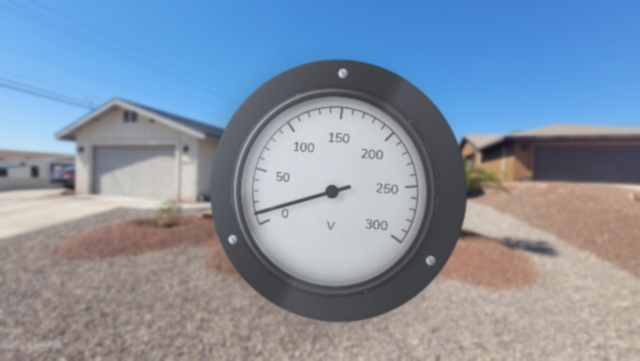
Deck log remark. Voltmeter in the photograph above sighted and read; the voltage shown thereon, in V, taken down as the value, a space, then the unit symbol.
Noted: 10 V
